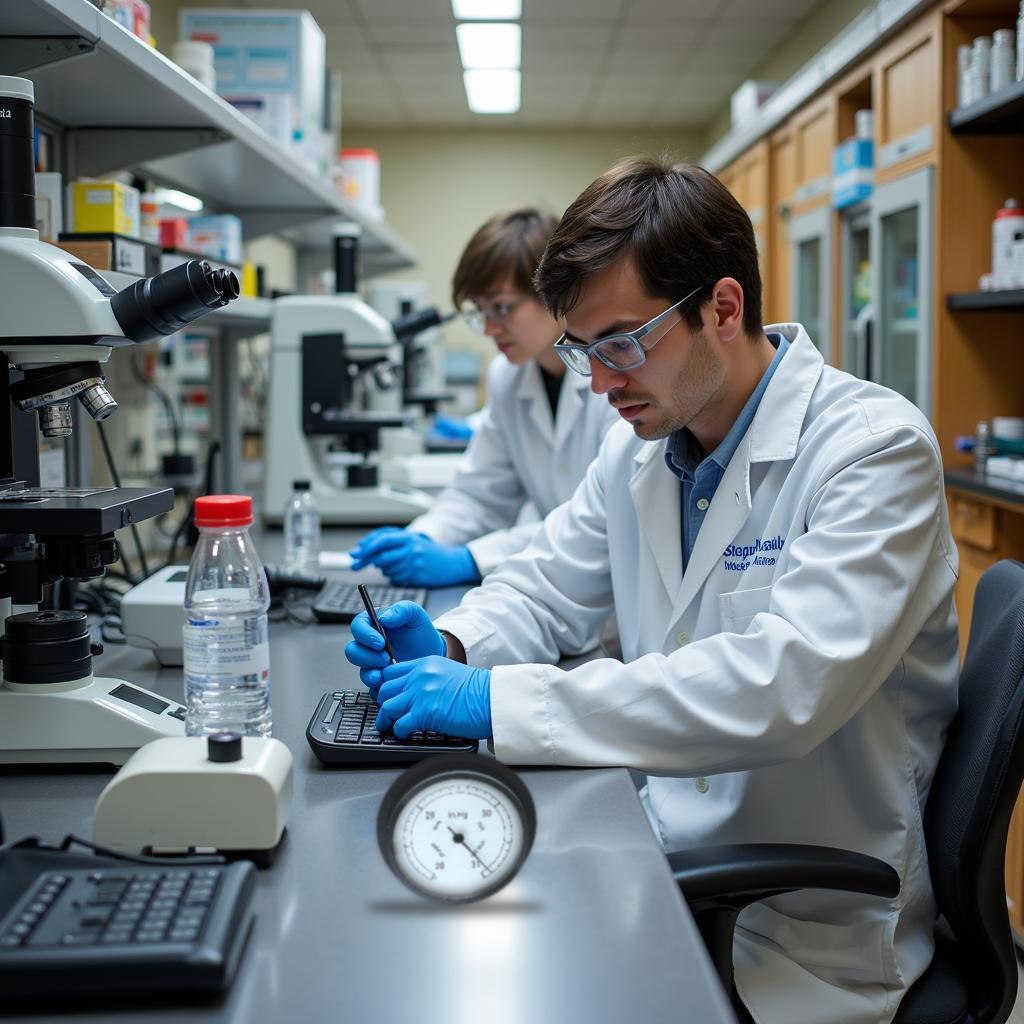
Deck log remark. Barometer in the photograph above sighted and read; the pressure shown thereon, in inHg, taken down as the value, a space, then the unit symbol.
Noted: 30.9 inHg
